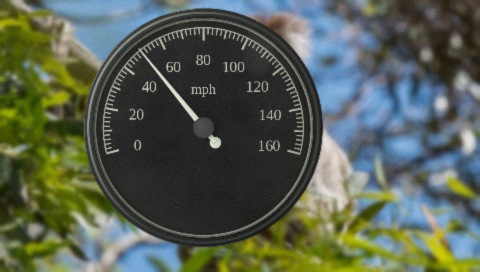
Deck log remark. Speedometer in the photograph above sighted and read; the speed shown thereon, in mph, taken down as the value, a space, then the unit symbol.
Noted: 50 mph
